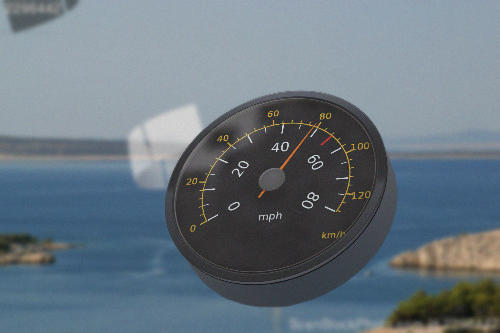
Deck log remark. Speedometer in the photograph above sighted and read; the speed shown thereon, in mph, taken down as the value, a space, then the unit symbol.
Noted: 50 mph
